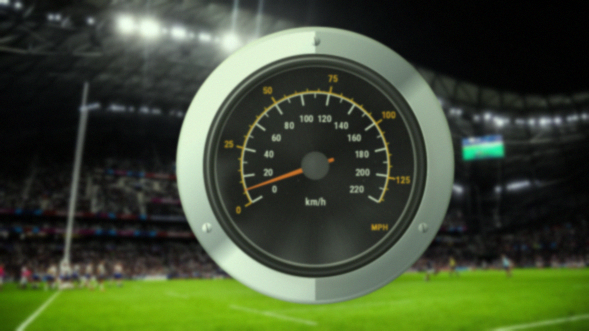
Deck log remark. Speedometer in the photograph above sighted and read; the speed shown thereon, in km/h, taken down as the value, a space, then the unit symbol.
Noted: 10 km/h
